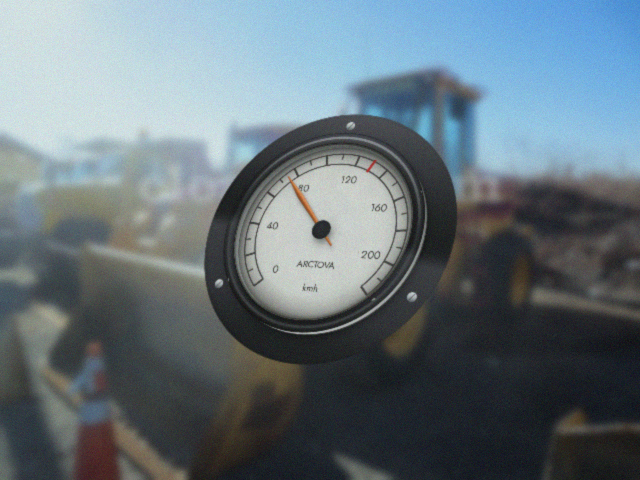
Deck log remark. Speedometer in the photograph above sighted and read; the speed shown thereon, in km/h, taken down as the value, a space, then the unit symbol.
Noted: 75 km/h
